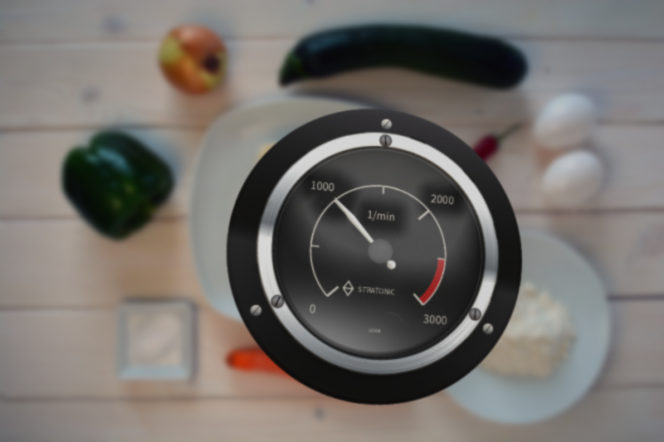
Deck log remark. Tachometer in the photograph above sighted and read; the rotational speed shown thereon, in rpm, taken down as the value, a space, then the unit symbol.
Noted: 1000 rpm
